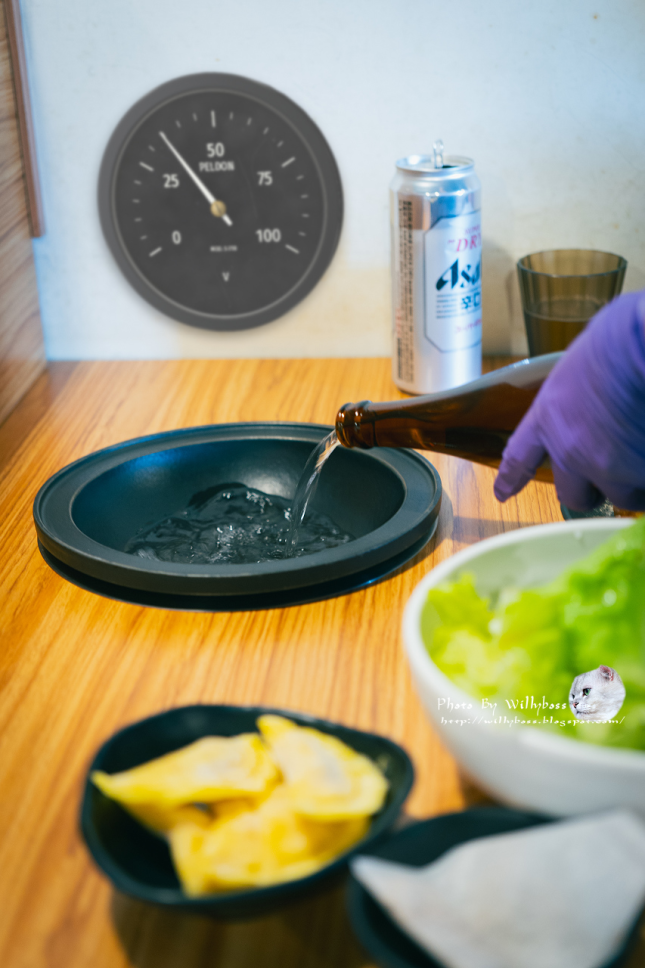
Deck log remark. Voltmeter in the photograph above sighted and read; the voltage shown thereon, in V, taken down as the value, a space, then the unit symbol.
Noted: 35 V
